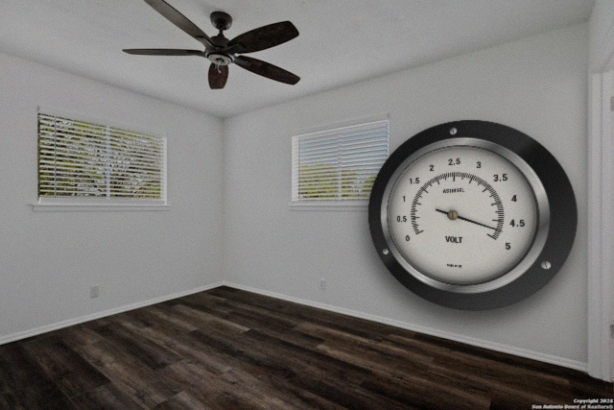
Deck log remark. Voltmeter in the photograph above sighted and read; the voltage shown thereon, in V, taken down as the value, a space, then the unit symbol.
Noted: 4.75 V
